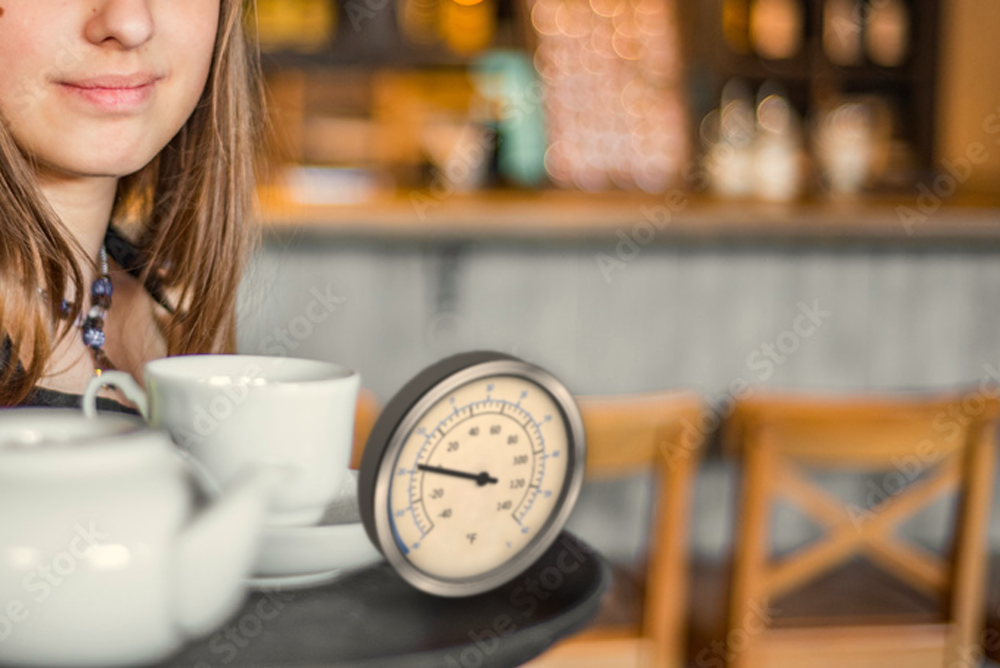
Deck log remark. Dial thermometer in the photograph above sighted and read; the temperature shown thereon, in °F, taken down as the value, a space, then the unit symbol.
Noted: 0 °F
